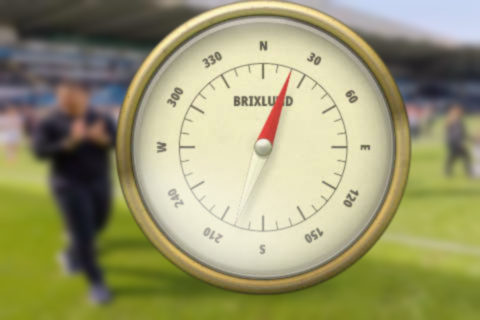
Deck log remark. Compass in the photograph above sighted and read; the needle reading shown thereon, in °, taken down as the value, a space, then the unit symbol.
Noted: 20 °
